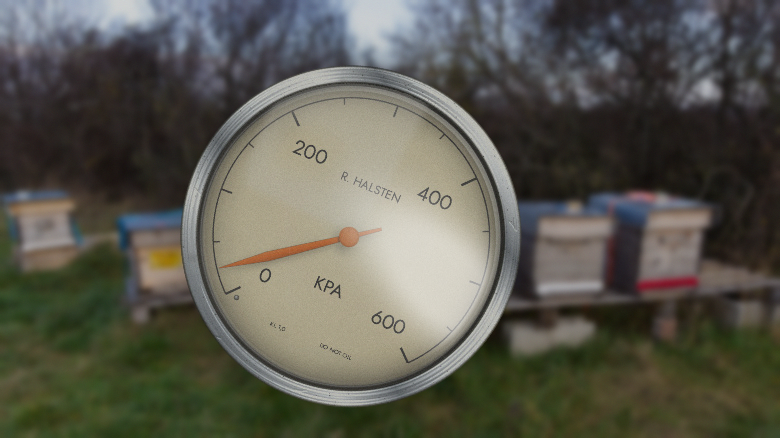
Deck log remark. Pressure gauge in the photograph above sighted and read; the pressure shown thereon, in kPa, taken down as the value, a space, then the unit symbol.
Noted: 25 kPa
